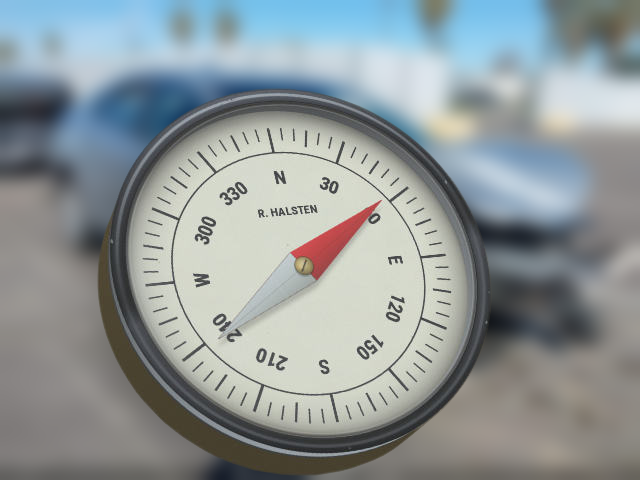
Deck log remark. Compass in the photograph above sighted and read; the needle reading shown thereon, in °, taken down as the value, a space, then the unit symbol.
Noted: 57.5 °
